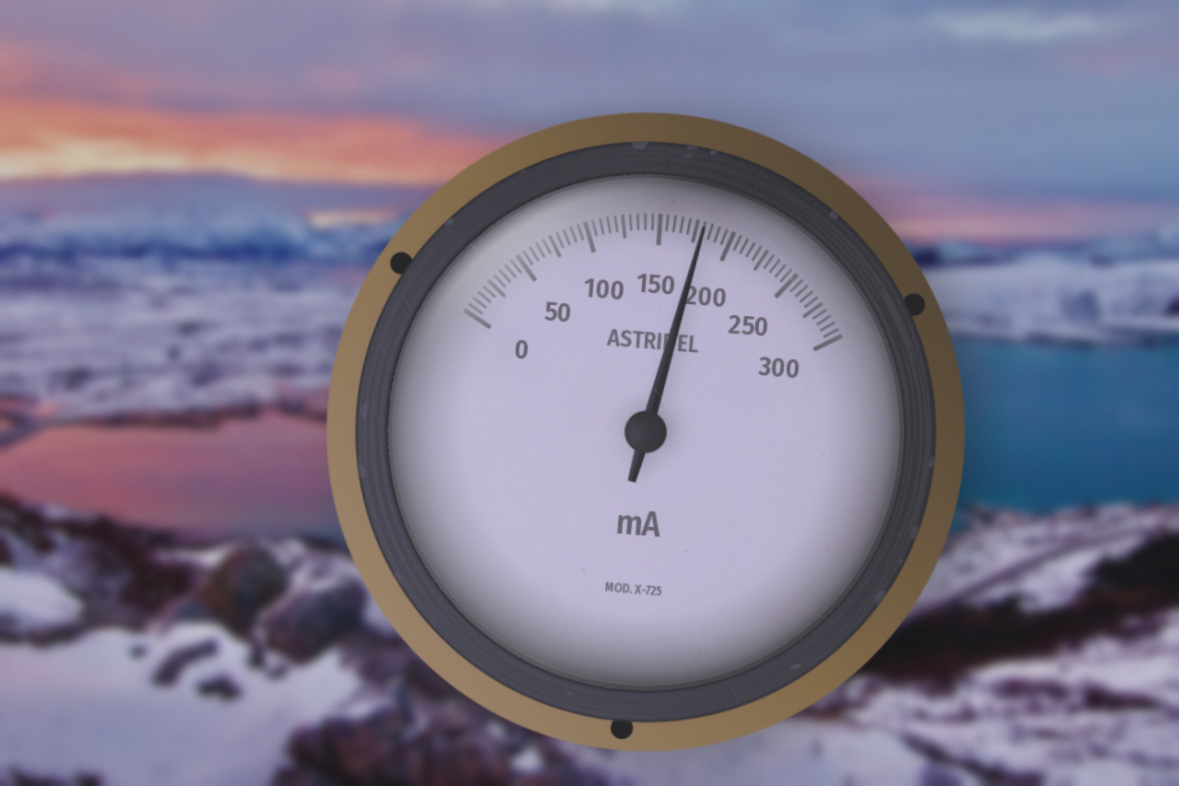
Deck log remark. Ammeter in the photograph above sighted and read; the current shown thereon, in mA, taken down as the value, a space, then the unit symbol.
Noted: 180 mA
